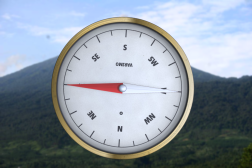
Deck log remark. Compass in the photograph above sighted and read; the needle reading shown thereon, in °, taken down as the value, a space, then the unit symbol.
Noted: 90 °
